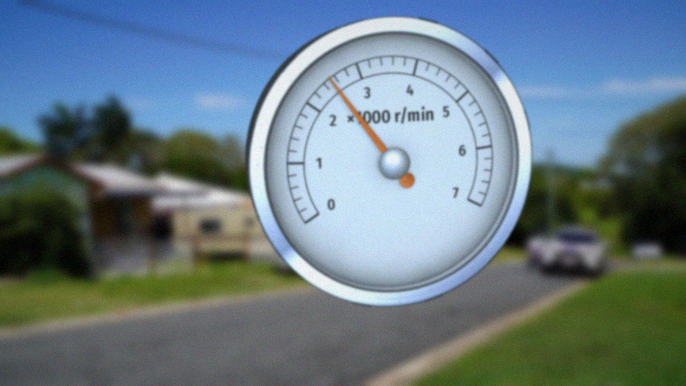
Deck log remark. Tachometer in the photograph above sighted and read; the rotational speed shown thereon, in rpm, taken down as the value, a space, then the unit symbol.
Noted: 2500 rpm
